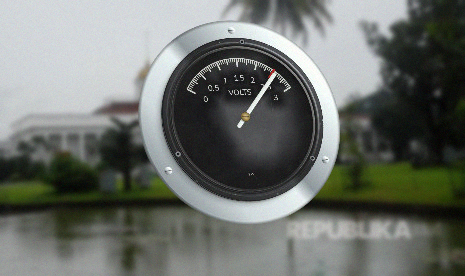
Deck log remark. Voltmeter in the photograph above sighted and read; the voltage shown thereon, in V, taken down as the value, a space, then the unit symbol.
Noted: 2.5 V
